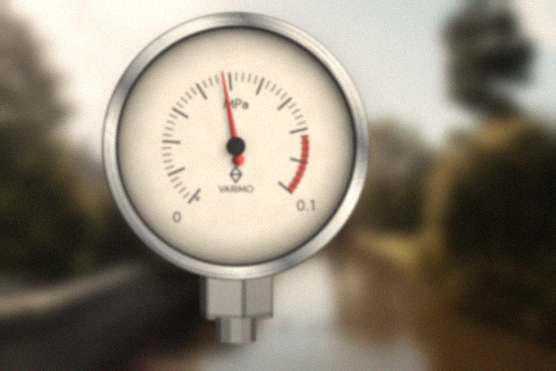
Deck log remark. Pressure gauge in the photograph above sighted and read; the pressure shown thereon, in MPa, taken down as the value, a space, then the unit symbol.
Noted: 0.048 MPa
